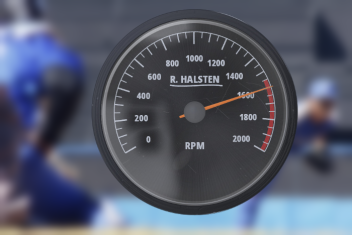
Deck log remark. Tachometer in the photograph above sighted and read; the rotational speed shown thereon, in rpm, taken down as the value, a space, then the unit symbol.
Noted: 1600 rpm
